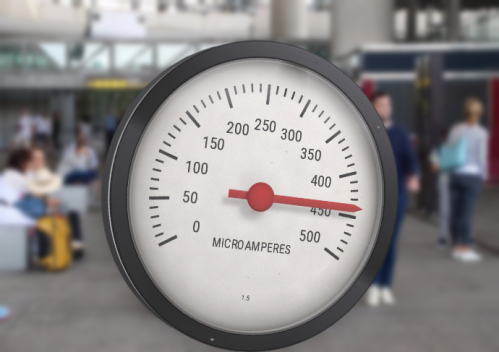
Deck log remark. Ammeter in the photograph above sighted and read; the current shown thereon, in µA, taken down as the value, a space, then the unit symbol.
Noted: 440 µA
